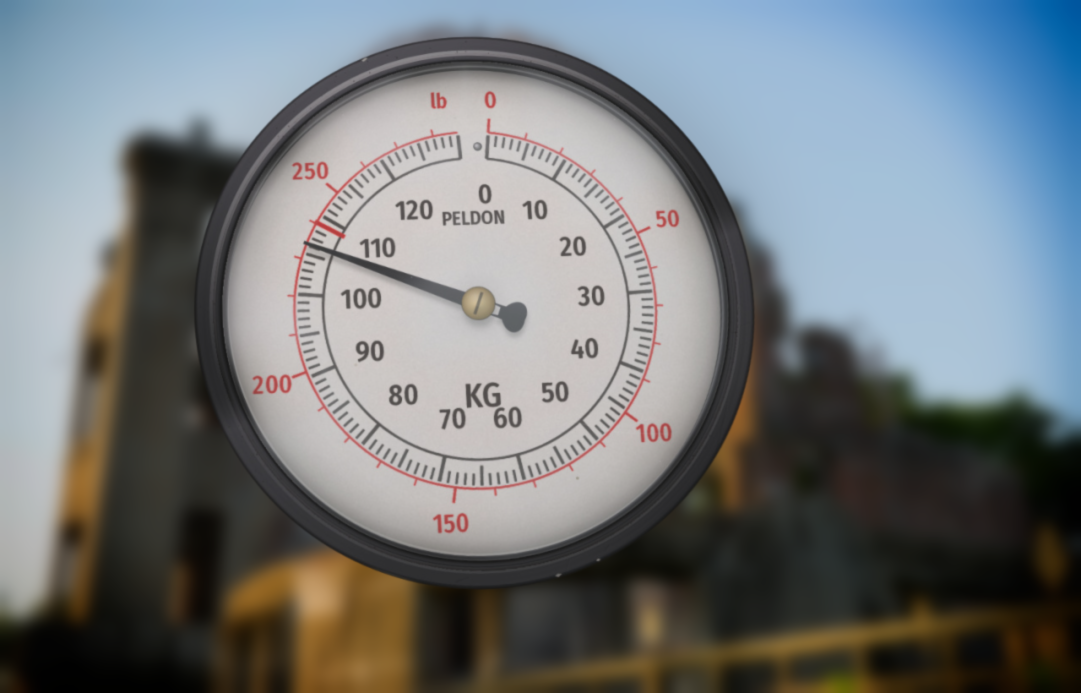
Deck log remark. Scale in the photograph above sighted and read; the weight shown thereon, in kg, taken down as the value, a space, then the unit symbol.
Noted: 106 kg
